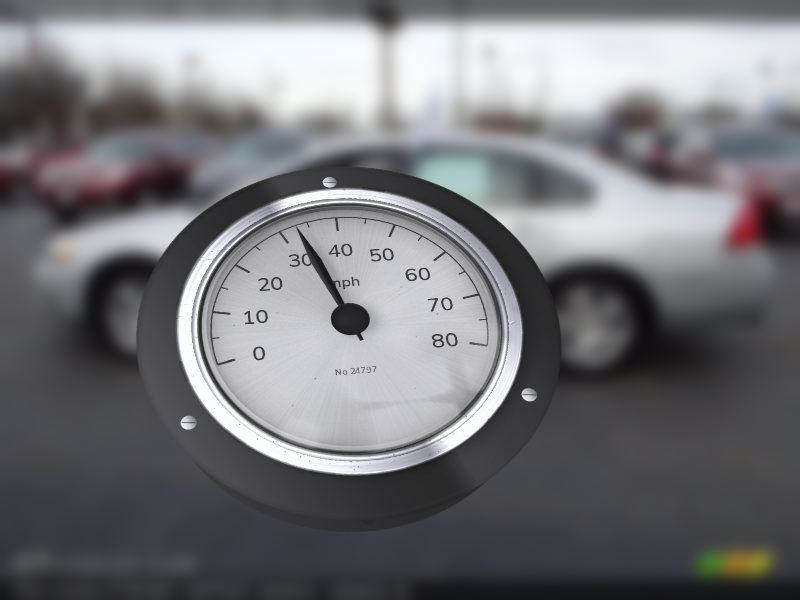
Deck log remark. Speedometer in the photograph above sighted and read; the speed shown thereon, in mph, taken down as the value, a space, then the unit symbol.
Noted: 32.5 mph
